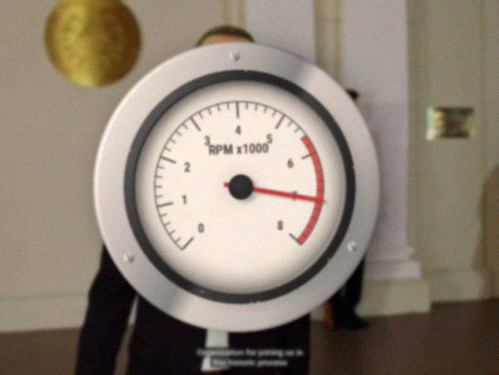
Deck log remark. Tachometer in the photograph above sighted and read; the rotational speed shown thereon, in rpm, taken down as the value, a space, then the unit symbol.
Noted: 7000 rpm
